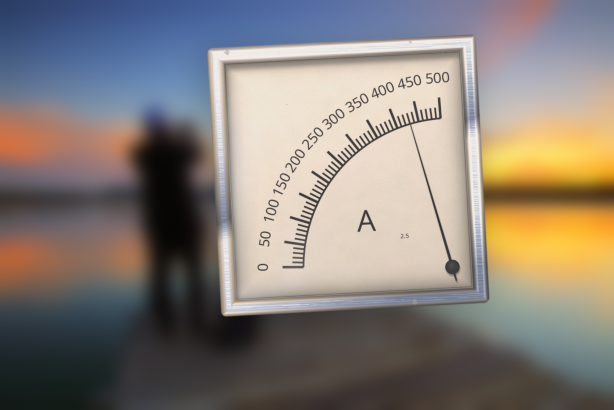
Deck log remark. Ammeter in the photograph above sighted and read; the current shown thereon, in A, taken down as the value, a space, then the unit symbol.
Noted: 430 A
